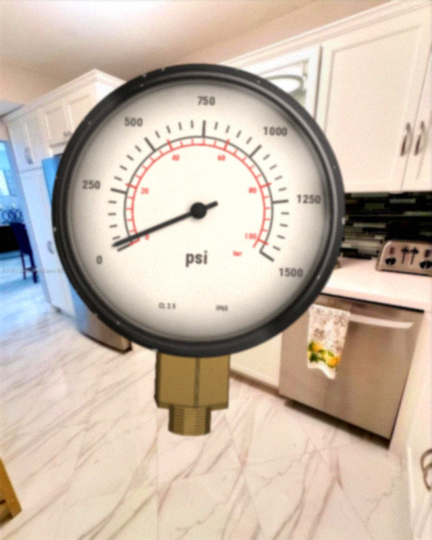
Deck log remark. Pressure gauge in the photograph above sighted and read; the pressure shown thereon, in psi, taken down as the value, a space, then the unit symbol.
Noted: 25 psi
